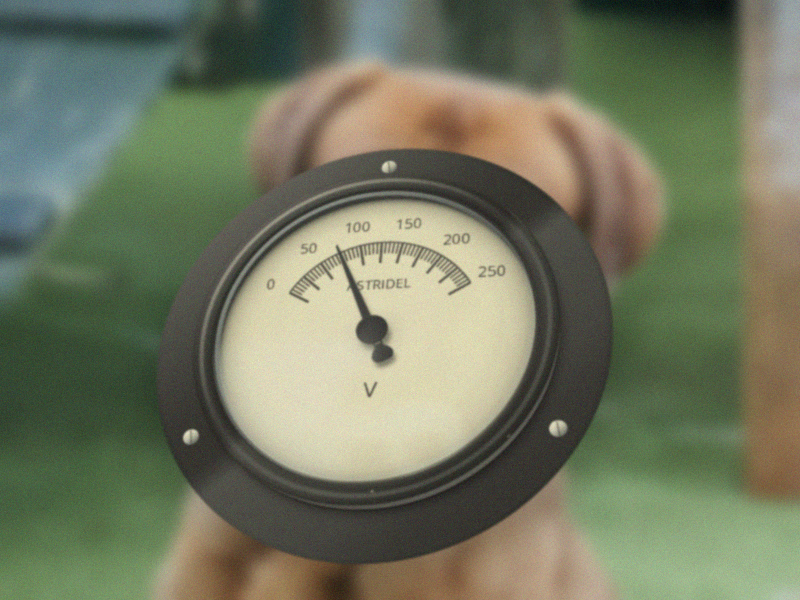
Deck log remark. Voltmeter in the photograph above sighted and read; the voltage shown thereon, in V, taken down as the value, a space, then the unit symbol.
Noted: 75 V
